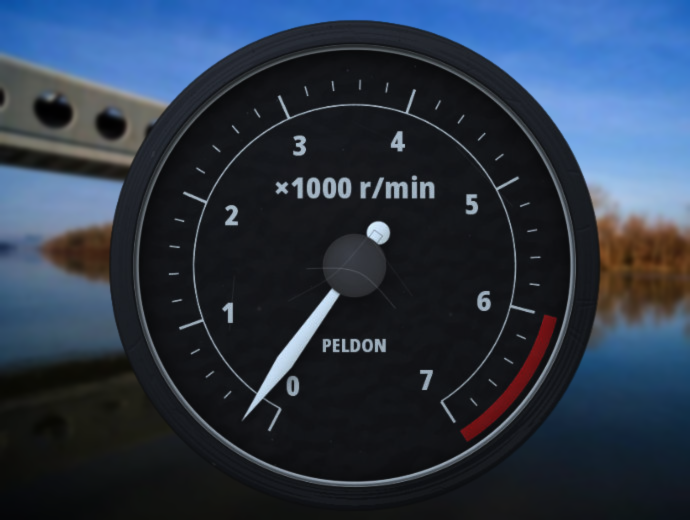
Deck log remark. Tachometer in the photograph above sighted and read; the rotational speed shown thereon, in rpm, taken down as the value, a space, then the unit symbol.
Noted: 200 rpm
